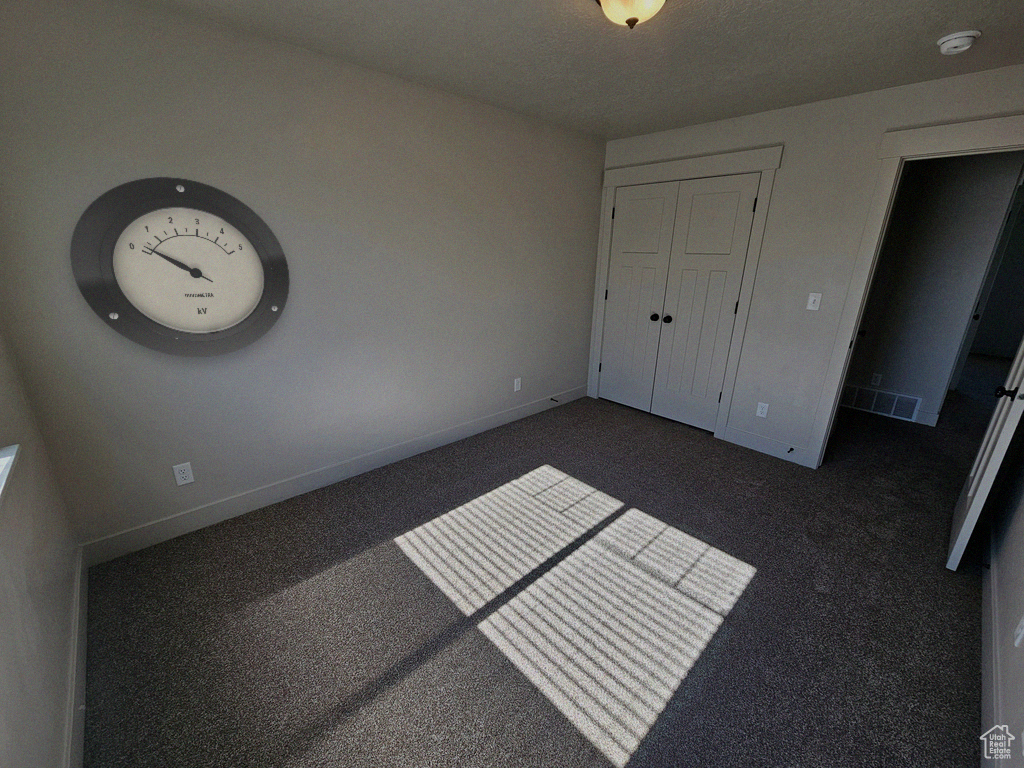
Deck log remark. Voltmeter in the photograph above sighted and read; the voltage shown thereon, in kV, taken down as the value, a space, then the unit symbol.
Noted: 0.25 kV
